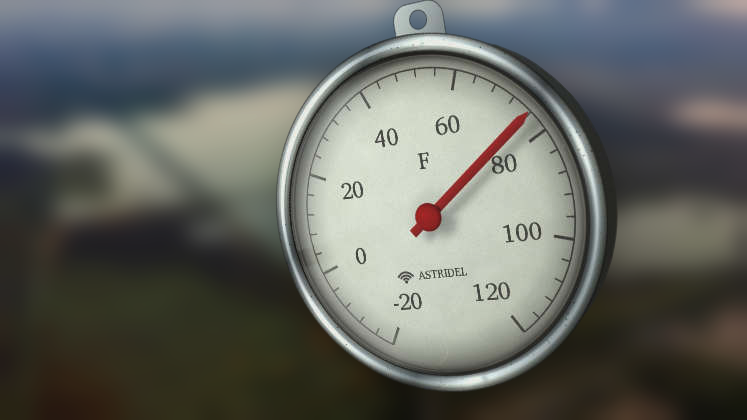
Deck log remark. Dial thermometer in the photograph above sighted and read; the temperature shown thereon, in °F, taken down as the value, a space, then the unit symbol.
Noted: 76 °F
